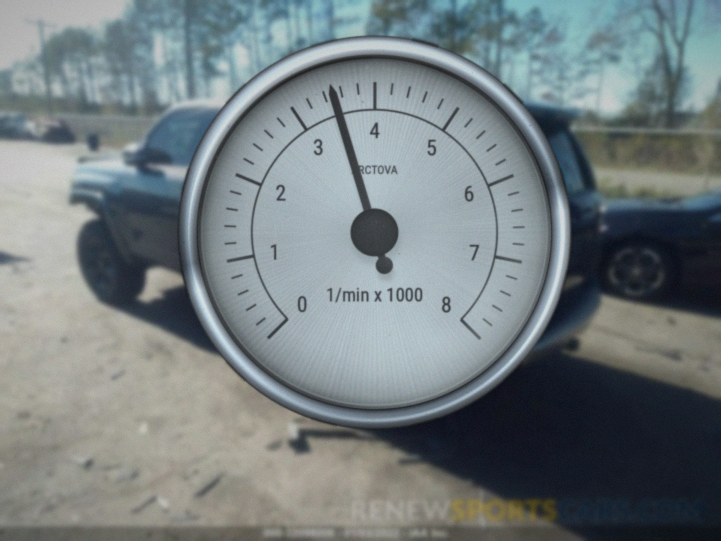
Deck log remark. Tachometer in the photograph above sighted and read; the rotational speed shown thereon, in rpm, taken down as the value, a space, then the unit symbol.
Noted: 3500 rpm
